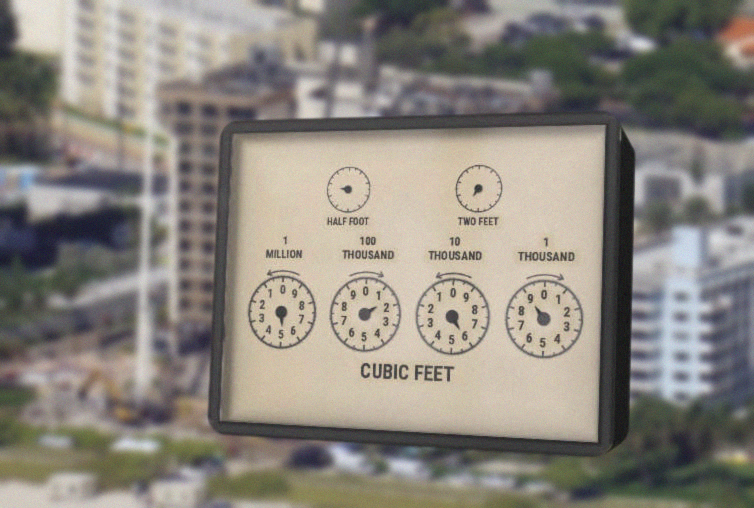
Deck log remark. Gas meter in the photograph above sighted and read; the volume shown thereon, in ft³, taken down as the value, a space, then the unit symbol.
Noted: 515900 ft³
